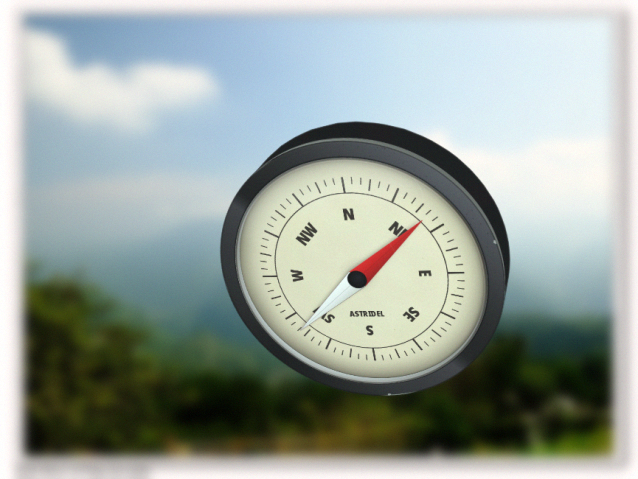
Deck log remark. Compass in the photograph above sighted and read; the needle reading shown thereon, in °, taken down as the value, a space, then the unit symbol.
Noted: 50 °
